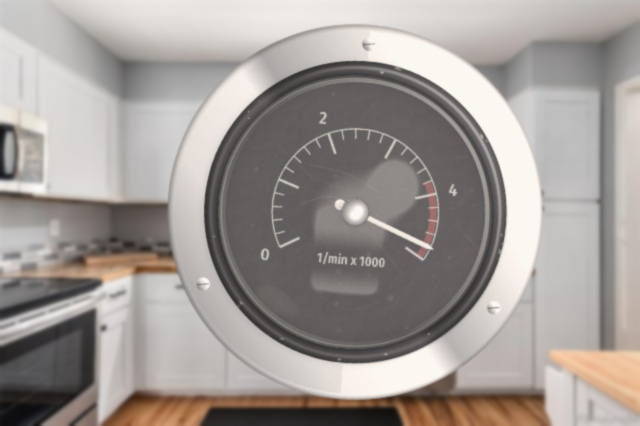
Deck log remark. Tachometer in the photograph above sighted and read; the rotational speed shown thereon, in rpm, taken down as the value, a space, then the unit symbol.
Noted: 4800 rpm
